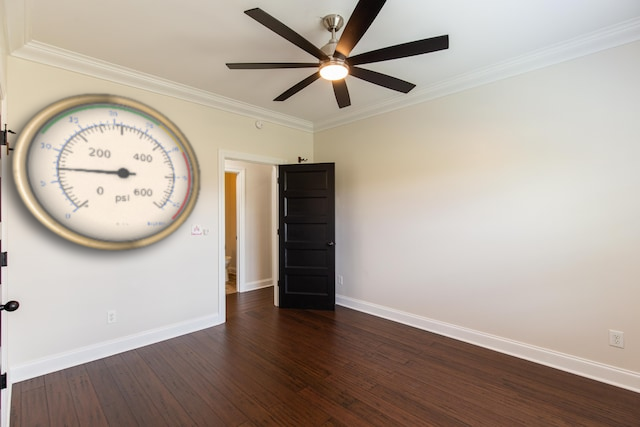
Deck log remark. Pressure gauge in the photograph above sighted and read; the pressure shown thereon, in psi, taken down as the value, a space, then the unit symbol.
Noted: 100 psi
